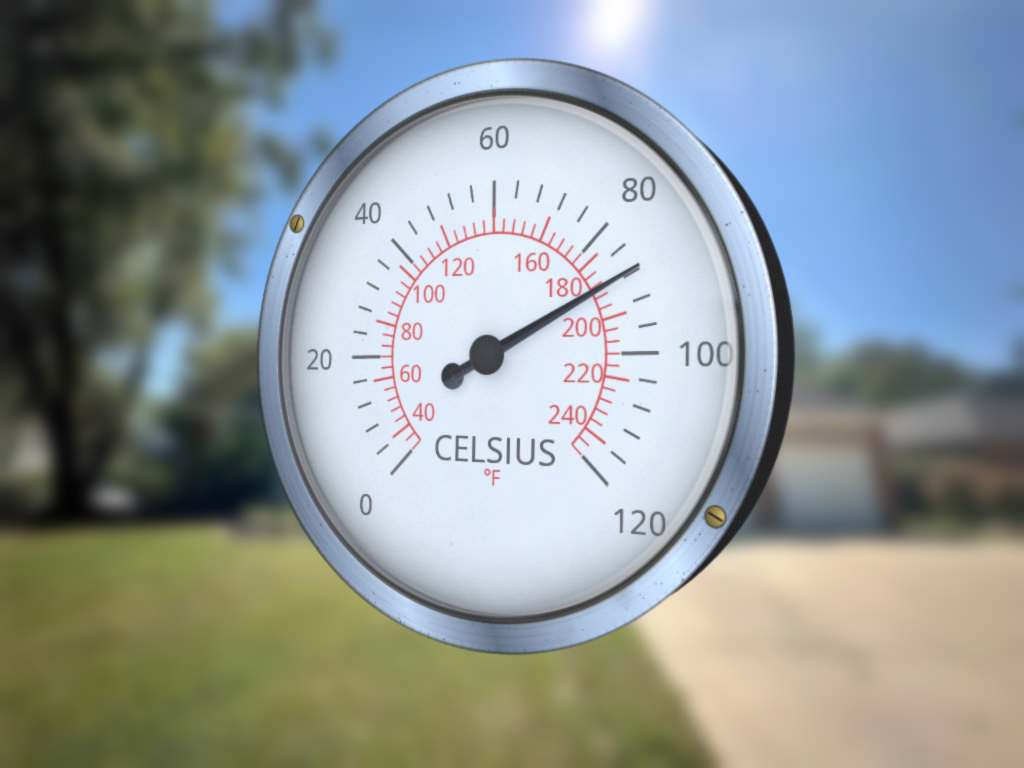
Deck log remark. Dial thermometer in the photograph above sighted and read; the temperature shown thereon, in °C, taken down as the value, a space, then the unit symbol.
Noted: 88 °C
